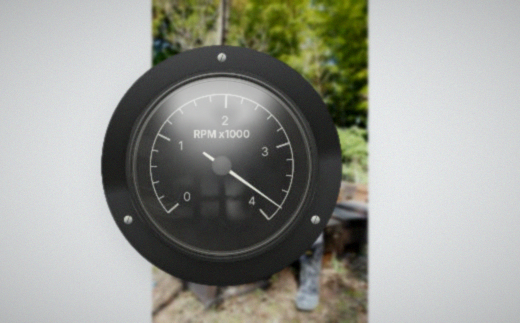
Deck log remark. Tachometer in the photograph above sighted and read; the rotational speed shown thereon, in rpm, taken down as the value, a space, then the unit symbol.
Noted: 3800 rpm
